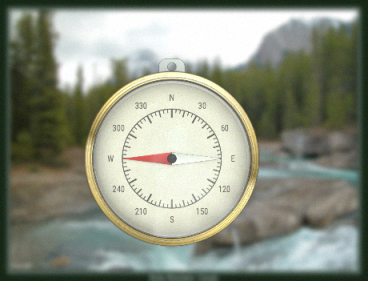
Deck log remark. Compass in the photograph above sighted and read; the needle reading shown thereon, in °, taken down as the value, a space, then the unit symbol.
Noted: 270 °
